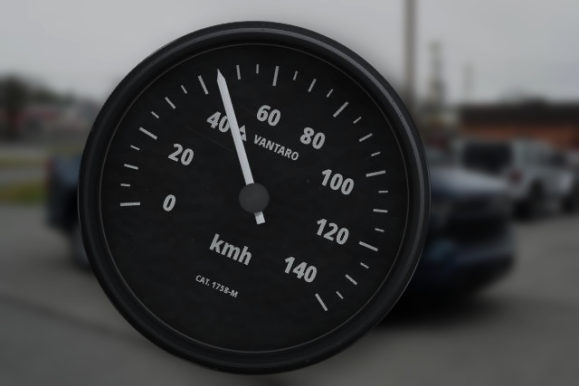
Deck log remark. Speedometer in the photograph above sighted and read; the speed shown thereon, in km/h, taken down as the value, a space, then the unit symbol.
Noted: 45 km/h
